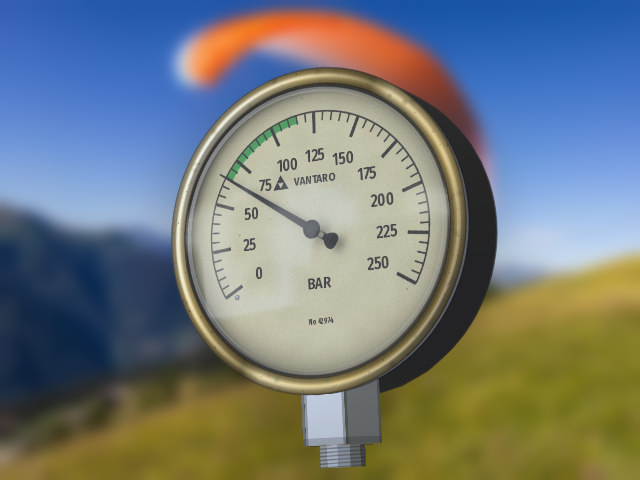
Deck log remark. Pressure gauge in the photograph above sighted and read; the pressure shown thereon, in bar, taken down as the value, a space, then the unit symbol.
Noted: 65 bar
